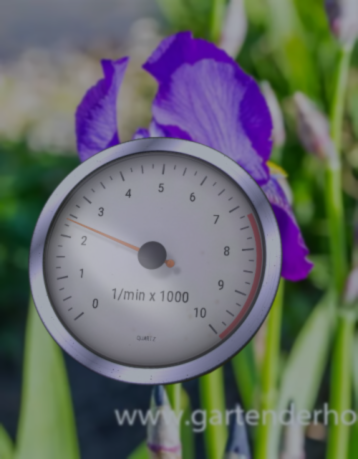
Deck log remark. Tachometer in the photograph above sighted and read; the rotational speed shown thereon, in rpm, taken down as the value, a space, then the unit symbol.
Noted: 2375 rpm
